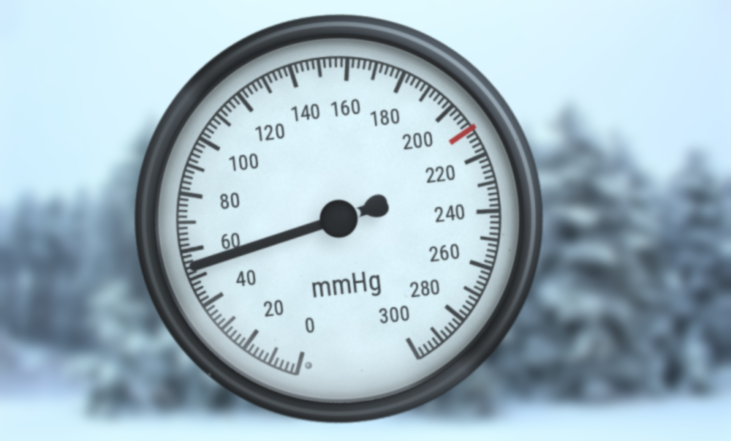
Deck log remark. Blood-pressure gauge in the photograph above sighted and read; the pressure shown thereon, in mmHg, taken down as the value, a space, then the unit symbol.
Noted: 54 mmHg
